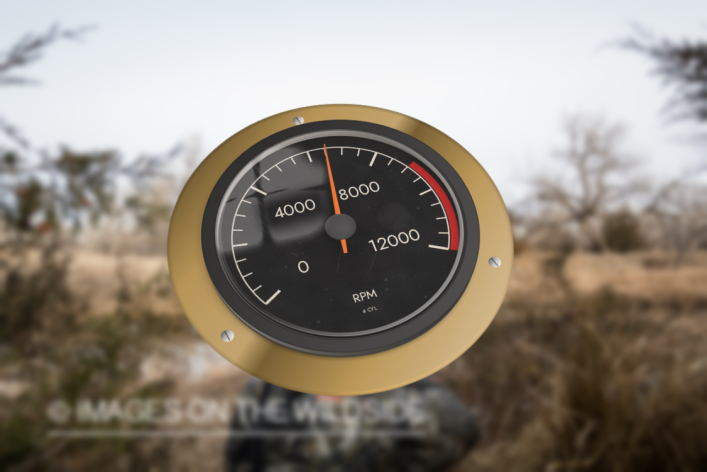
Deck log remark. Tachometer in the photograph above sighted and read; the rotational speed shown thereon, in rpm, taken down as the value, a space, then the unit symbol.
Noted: 6500 rpm
